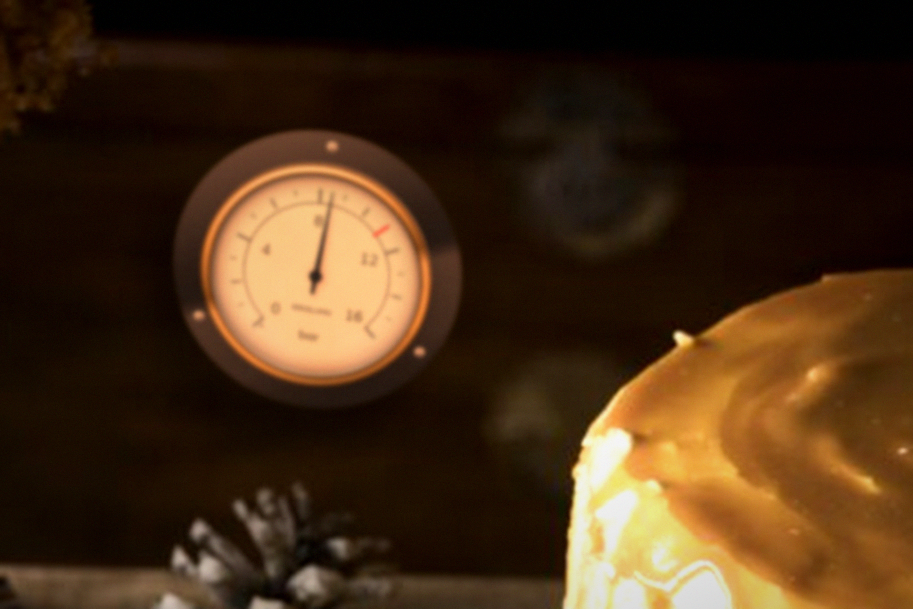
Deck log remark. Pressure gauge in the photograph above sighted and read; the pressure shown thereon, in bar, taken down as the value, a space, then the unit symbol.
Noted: 8.5 bar
